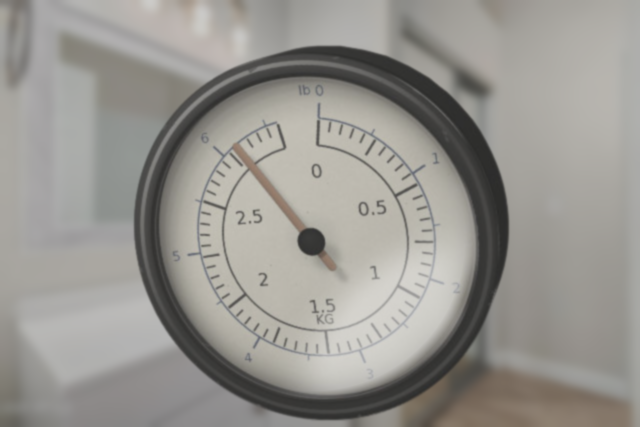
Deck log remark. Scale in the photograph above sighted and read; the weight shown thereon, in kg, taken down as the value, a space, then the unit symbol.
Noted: 2.8 kg
